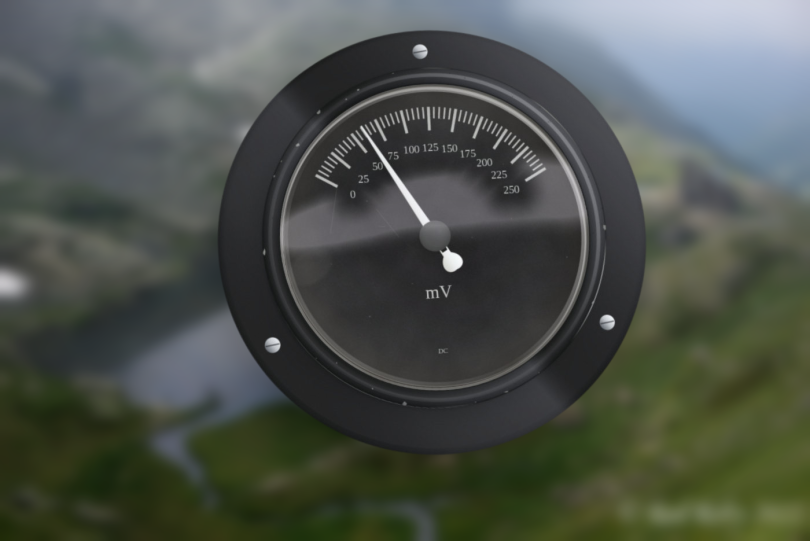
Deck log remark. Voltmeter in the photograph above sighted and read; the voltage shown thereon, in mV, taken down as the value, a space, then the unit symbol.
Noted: 60 mV
